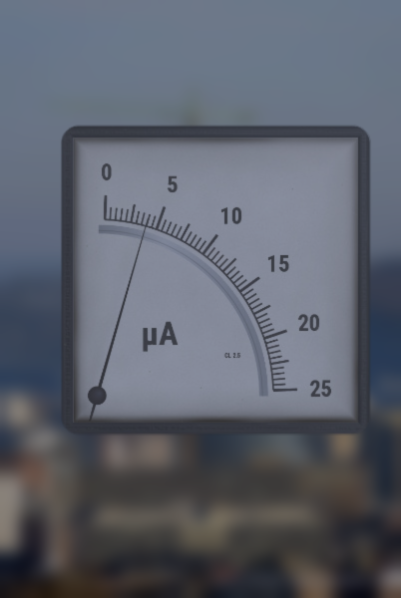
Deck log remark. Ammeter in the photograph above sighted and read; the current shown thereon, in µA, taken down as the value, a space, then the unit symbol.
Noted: 4 µA
